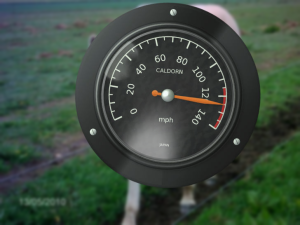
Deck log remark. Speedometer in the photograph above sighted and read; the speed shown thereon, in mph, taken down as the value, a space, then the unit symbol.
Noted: 125 mph
